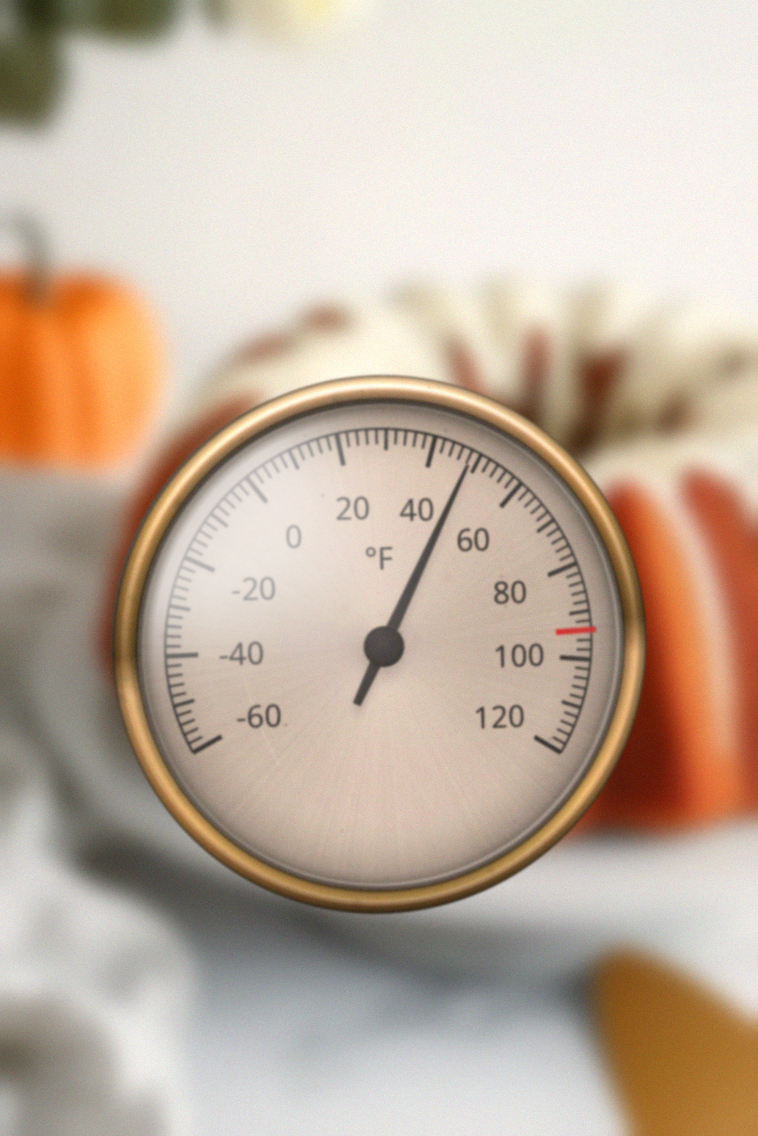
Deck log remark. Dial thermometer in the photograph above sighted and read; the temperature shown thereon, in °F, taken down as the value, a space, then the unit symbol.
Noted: 48 °F
